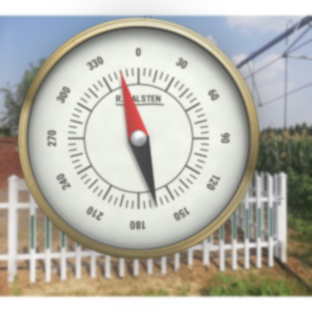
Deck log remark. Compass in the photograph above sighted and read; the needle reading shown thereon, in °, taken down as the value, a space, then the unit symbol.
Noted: 345 °
